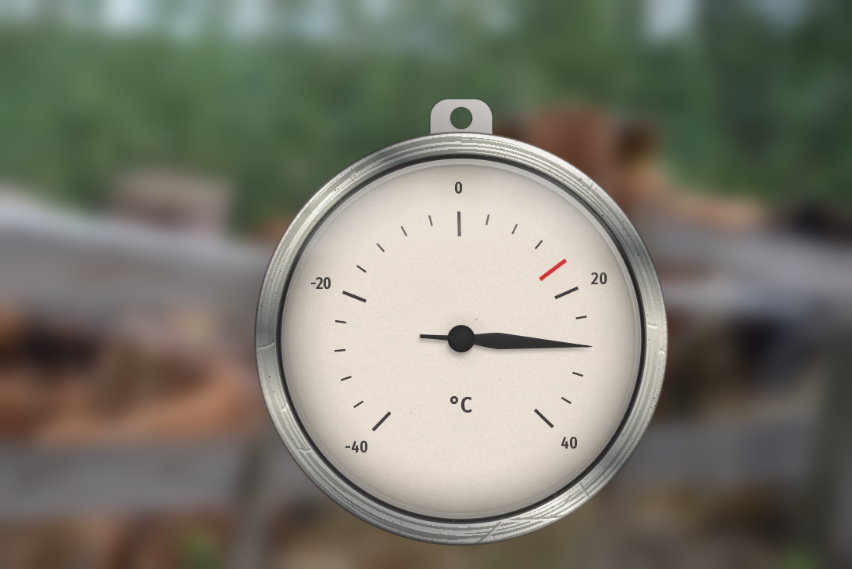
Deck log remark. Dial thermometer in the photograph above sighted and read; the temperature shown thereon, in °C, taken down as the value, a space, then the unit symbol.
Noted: 28 °C
